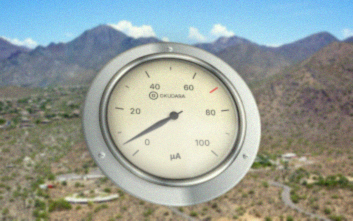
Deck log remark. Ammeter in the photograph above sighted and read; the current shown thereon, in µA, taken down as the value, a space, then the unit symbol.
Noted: 5 µA
